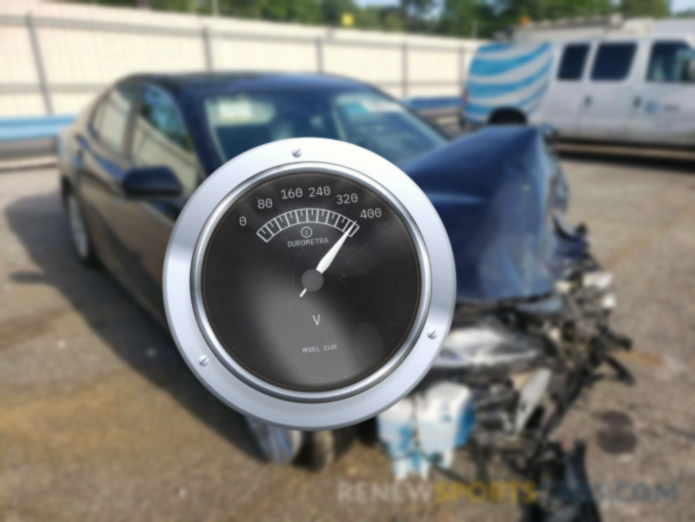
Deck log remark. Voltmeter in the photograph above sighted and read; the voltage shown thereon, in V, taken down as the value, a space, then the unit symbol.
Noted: 380 V
